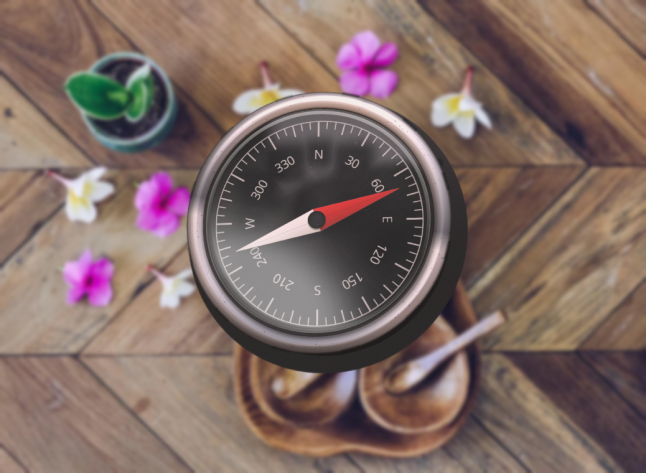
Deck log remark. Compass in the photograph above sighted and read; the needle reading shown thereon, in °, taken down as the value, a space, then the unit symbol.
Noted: 70 °
